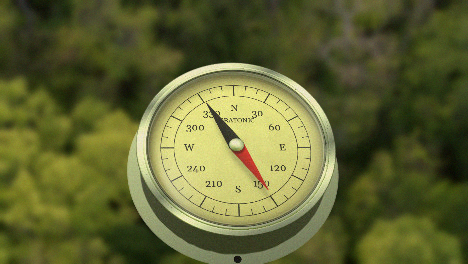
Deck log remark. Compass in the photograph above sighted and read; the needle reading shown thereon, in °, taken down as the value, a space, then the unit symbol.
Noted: 150 °
